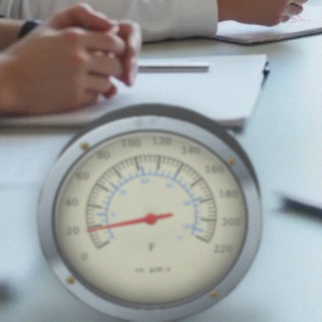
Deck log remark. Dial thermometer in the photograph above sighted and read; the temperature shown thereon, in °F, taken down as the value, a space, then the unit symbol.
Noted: 20 °F
